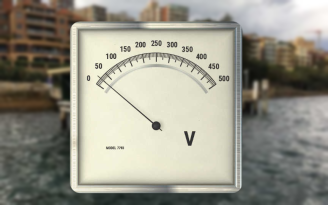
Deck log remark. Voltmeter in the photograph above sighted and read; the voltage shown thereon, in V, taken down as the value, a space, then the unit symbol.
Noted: 25 V
